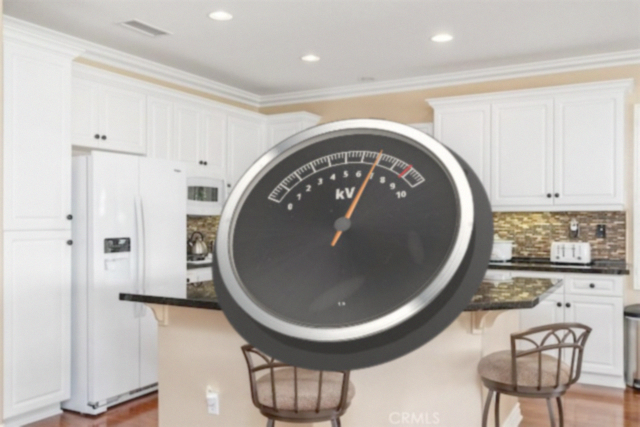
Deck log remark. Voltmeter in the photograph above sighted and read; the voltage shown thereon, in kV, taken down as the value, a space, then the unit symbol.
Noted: 7 kV
